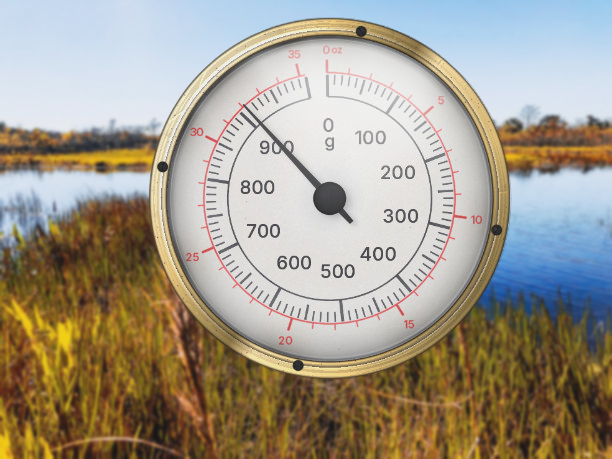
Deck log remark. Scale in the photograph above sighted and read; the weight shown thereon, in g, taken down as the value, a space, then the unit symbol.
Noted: 910 g
